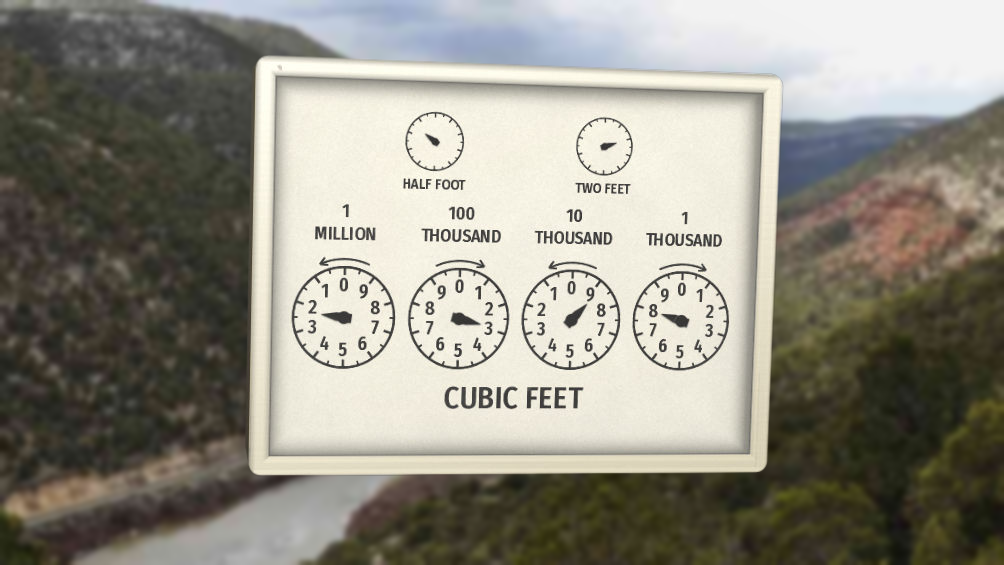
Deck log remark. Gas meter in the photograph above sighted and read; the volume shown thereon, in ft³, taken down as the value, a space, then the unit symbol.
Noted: 228800 ft³
